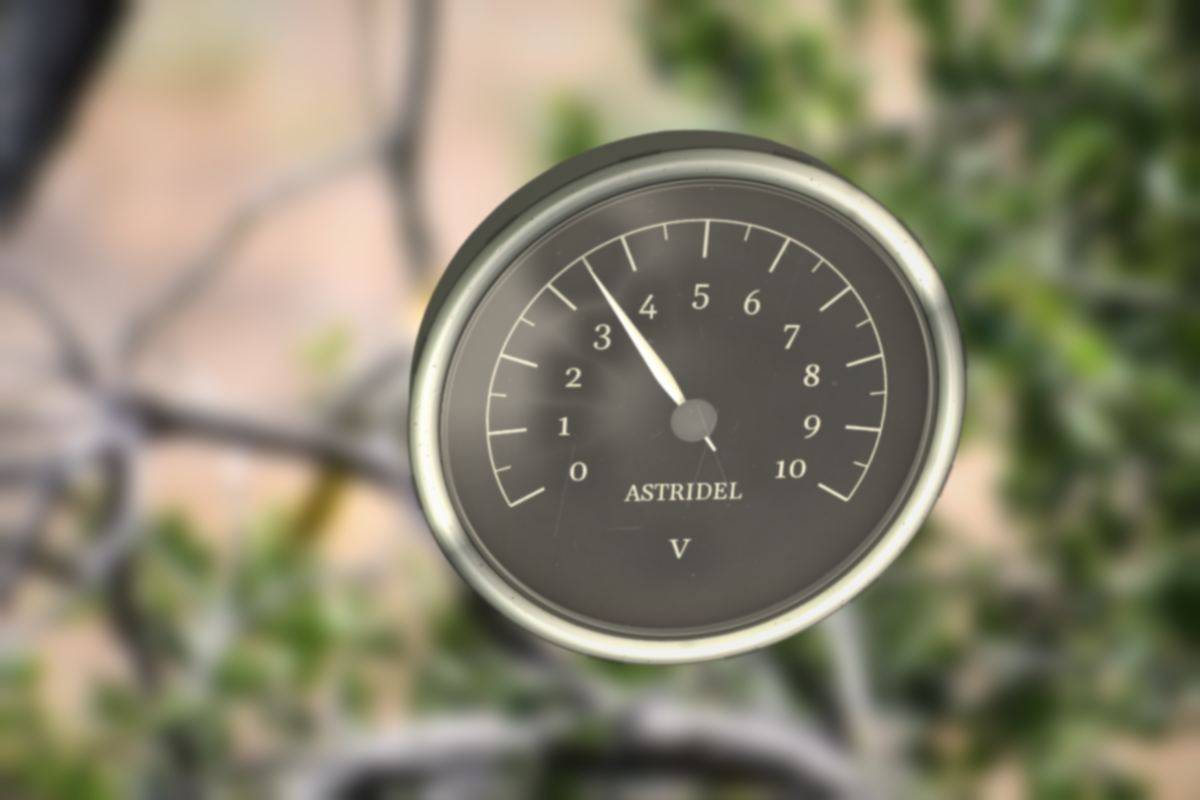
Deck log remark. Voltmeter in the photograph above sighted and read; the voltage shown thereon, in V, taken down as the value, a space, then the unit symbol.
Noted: 3.5 V
